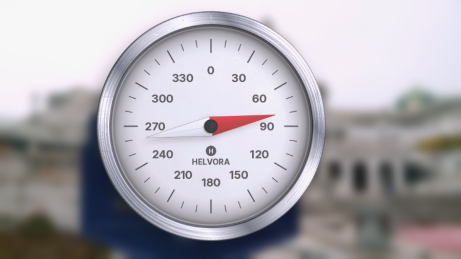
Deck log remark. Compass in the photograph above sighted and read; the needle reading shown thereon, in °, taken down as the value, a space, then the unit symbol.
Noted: 80 °
